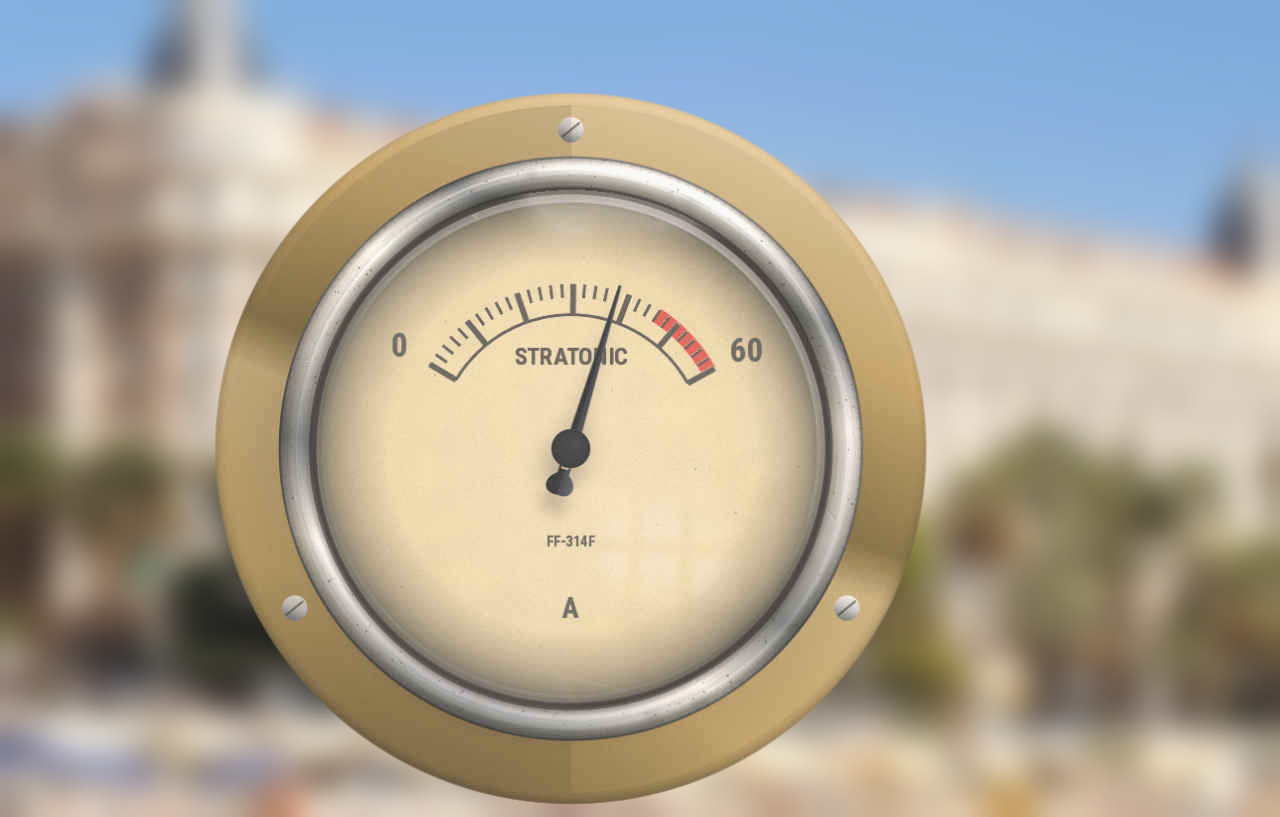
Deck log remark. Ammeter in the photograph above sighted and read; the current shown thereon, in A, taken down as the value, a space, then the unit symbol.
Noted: 38 A
